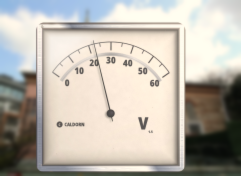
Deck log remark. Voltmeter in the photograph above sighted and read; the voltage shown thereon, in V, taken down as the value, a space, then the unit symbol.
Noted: 22.5 V
